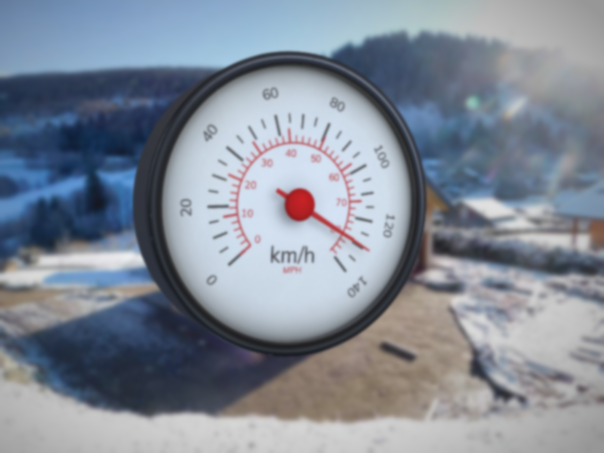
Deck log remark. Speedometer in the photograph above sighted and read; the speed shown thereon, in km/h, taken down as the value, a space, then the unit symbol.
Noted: 130 km/h
